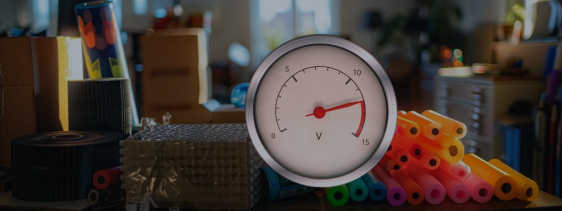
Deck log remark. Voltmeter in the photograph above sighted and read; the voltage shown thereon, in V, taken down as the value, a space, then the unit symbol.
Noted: 12 V
